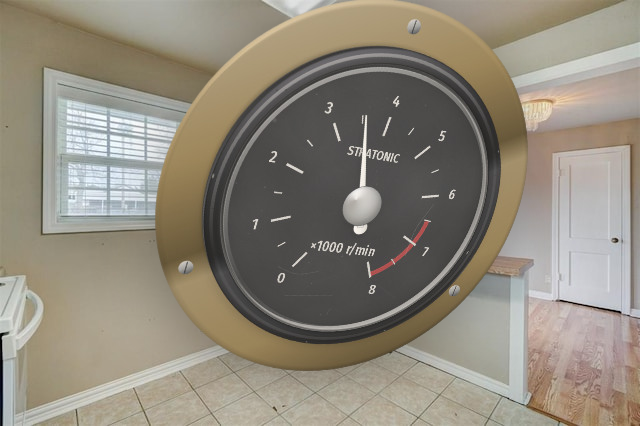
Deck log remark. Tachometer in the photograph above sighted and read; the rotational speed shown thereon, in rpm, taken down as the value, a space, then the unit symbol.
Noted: 3500 rpm
